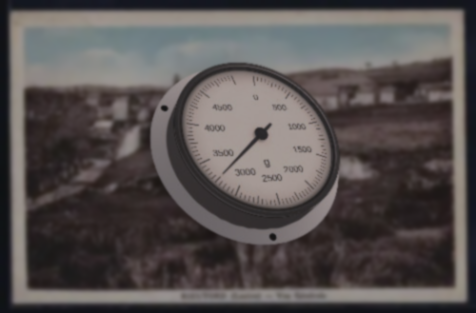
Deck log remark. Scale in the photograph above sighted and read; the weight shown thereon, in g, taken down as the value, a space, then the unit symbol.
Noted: 3250 g
